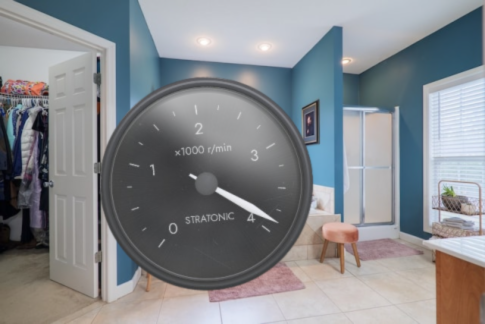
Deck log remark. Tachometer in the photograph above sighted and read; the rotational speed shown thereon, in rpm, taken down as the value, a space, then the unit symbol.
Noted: 3875 rpm
